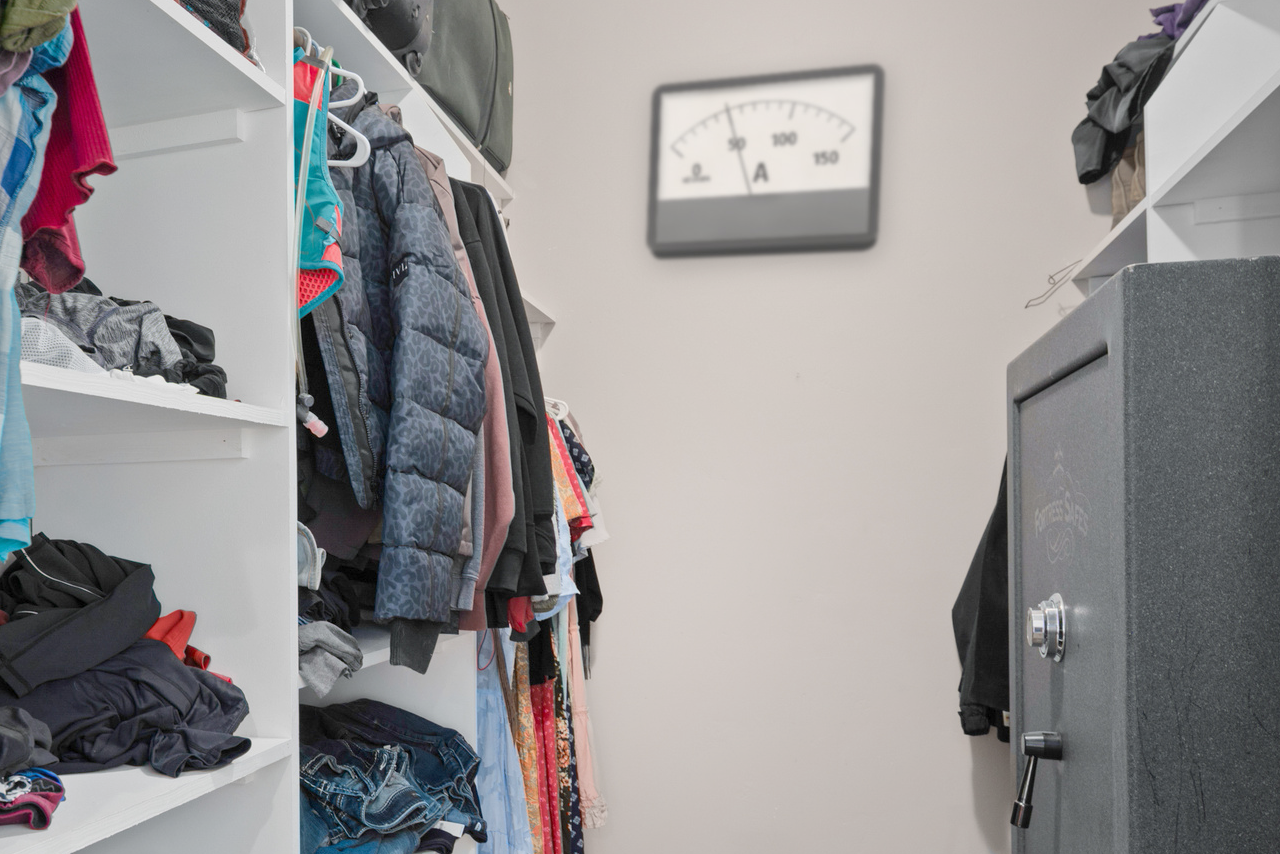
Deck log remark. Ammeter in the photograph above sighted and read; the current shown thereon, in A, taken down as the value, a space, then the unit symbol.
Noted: 50 A
